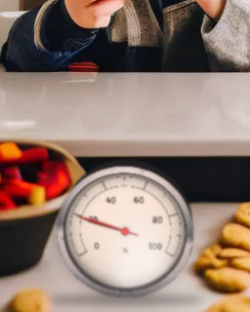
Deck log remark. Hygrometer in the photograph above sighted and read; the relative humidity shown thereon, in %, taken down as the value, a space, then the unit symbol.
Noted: 20 %
